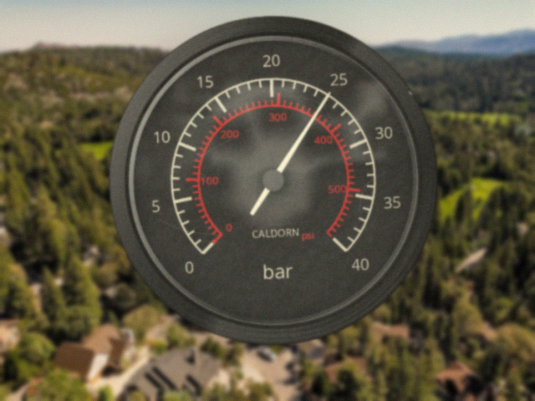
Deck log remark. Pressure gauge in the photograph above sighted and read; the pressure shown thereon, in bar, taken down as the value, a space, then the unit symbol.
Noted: 25 bar
